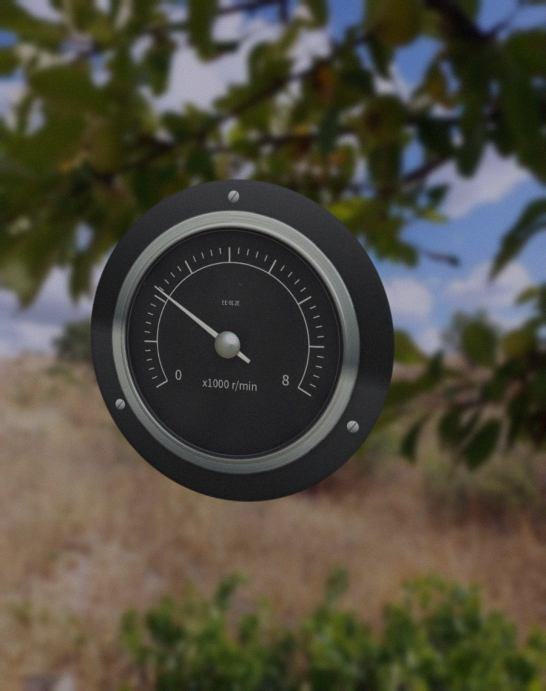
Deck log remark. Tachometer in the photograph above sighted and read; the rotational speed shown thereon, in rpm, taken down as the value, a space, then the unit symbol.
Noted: 2200 rpm
